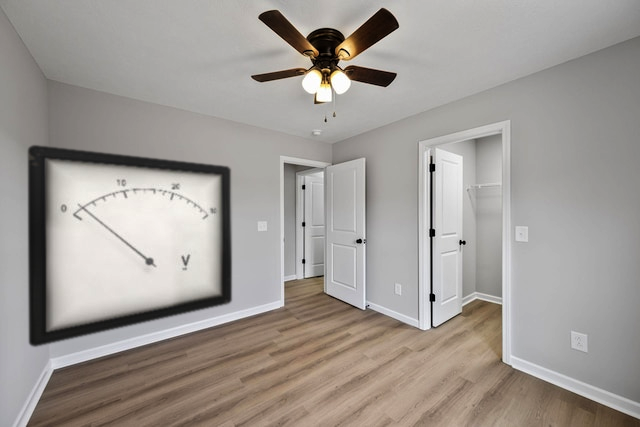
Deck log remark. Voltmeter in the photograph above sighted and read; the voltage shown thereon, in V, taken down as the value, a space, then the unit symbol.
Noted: 2 V
